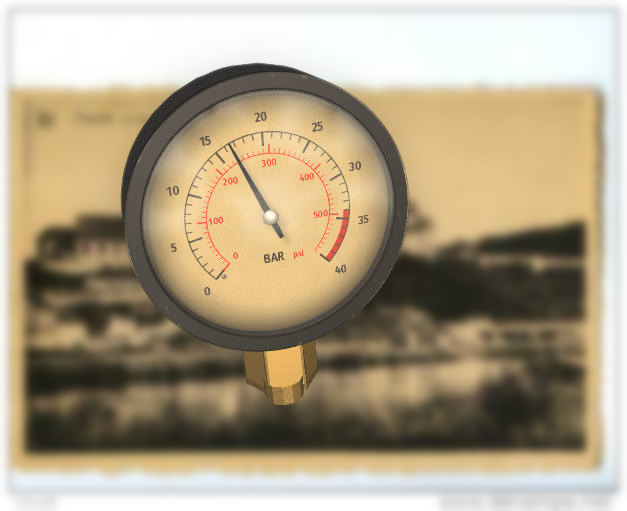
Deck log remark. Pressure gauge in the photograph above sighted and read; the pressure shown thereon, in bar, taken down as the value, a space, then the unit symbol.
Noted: 16.5 bar
